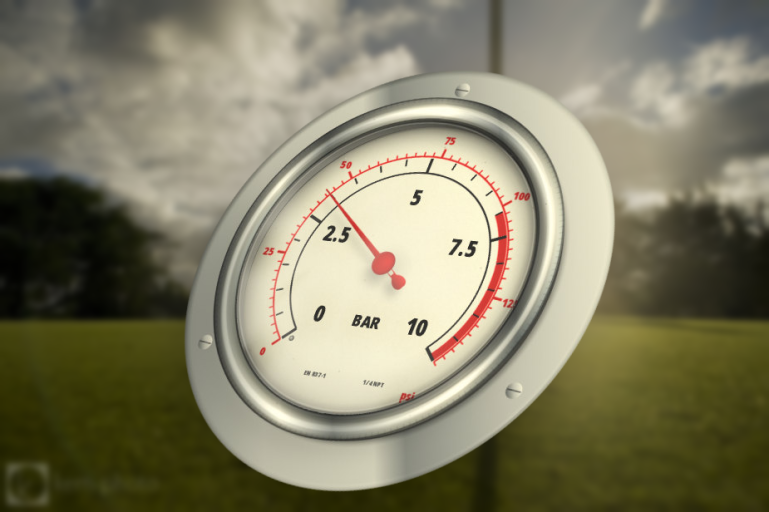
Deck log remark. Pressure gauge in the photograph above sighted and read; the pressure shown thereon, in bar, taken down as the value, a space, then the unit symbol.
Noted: 3 bar
